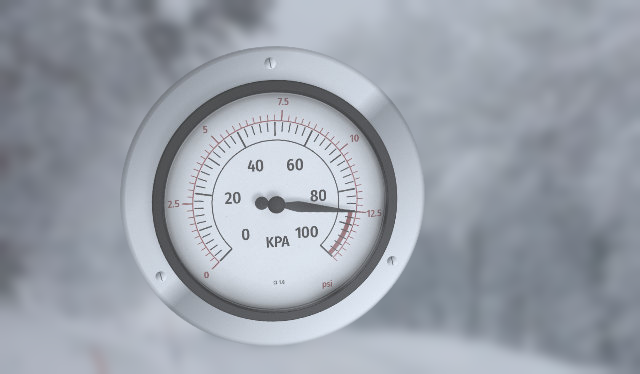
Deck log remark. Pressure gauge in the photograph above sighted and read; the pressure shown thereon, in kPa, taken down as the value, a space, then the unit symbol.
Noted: 86 kPa
